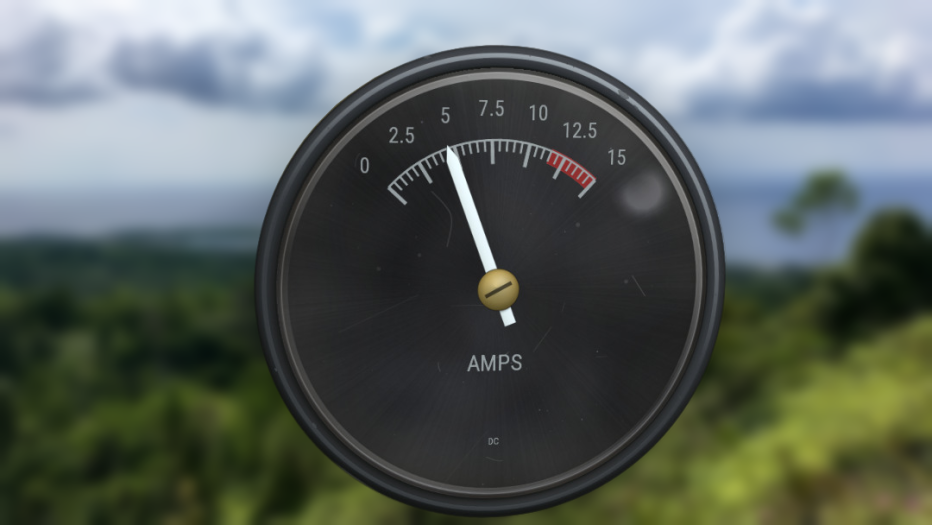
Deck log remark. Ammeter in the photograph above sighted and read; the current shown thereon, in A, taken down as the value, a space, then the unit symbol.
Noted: 4.5 A
